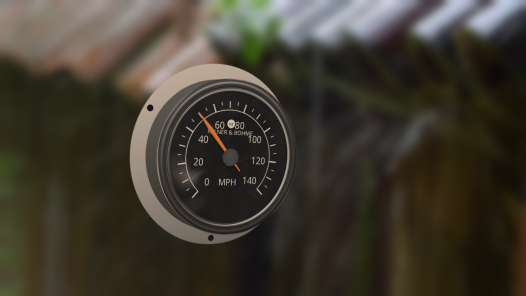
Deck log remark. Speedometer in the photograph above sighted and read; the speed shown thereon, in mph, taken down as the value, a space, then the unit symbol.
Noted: 50 mph
